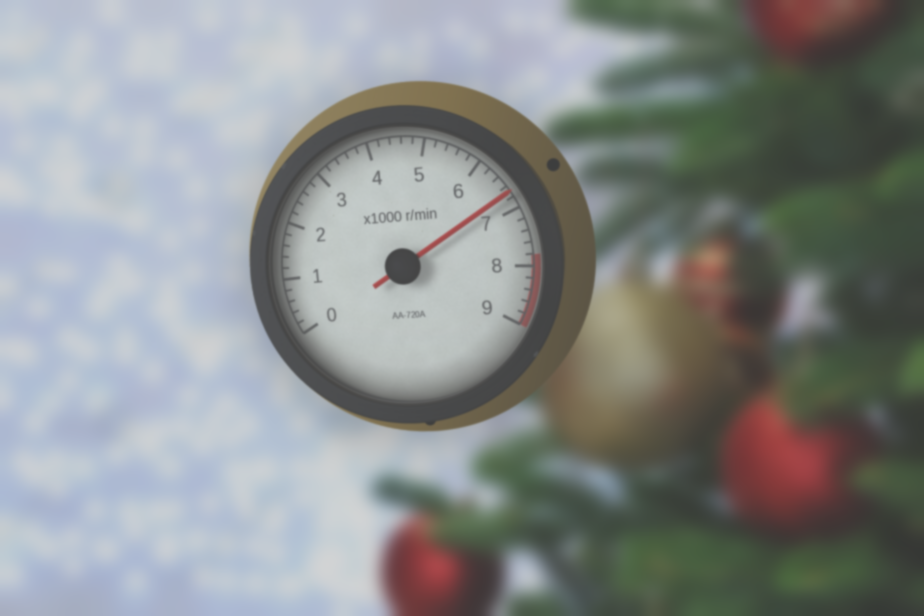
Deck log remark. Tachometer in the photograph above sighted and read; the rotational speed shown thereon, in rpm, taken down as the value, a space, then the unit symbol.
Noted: 6700 rpm
